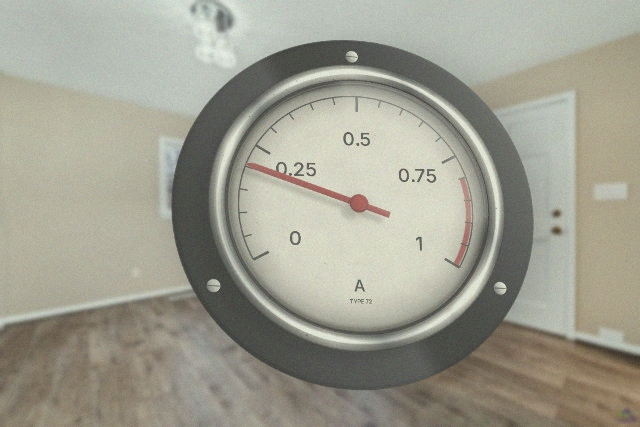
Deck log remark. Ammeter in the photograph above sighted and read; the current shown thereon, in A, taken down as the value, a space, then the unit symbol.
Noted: 0.2 A
